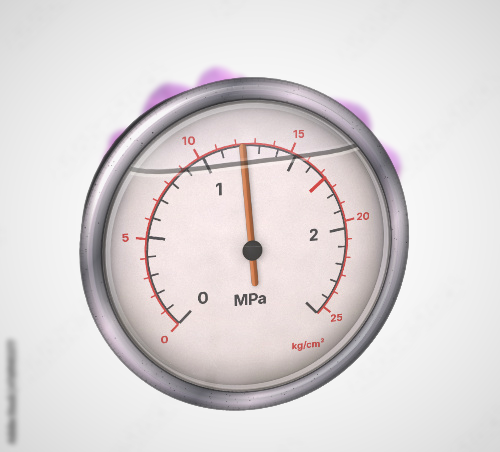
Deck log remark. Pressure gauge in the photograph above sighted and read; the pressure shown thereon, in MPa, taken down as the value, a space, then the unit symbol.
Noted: 1.2 MPa
